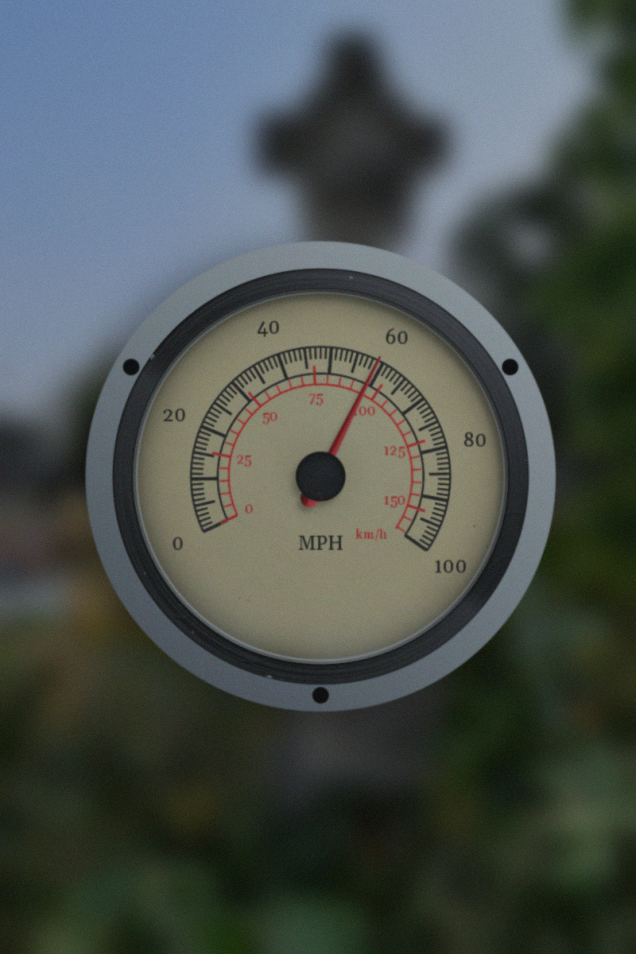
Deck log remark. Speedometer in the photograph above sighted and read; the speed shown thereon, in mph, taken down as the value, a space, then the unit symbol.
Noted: 59 mph
